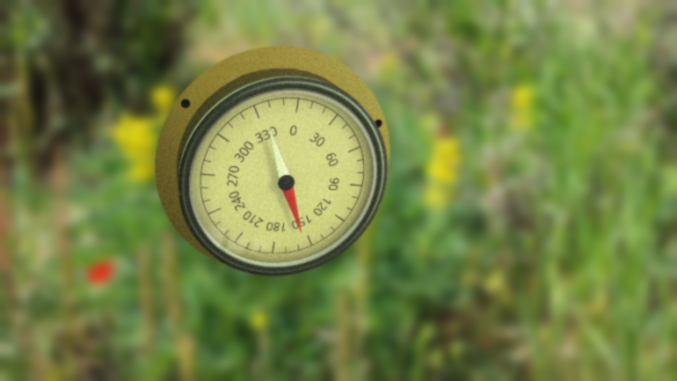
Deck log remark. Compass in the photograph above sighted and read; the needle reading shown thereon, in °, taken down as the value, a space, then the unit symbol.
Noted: 155 °
